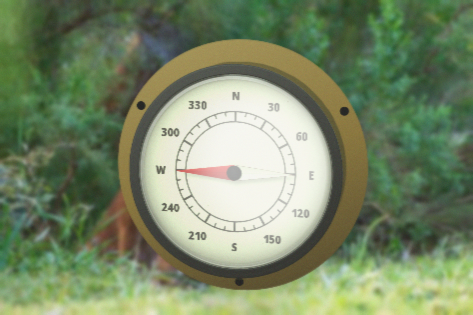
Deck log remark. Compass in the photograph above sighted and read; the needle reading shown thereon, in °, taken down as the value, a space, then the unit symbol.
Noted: 270 °
